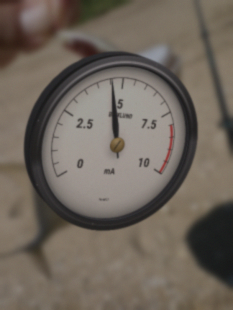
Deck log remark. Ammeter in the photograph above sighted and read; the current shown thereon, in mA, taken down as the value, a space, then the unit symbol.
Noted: 4.5 mA
